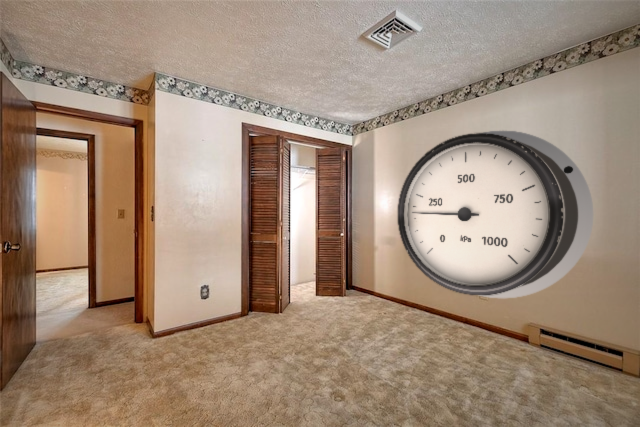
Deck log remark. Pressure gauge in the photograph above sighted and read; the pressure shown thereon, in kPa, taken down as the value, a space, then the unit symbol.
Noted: 175 kPa
